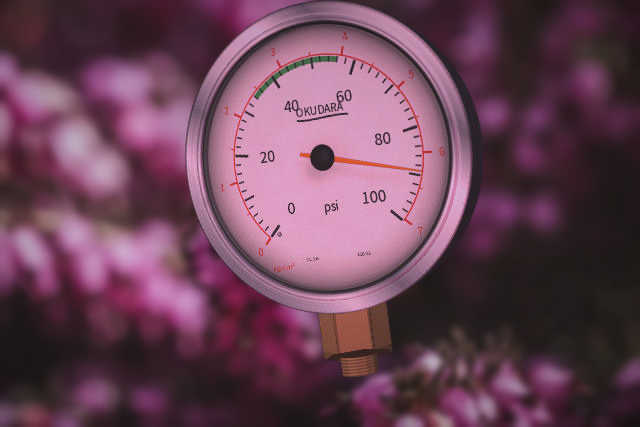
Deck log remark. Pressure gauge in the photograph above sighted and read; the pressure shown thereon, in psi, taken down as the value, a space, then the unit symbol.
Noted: 89 psi
